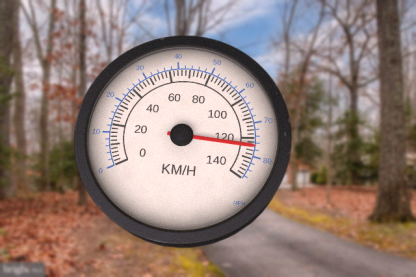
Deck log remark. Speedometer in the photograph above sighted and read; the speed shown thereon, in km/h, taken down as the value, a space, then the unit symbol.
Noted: 124 km/h
